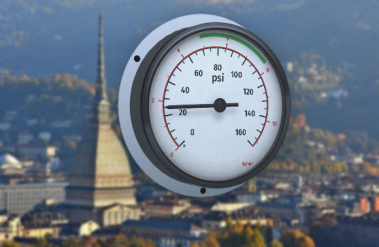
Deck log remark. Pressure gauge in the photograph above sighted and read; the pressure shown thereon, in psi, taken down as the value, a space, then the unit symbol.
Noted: 25 psi
